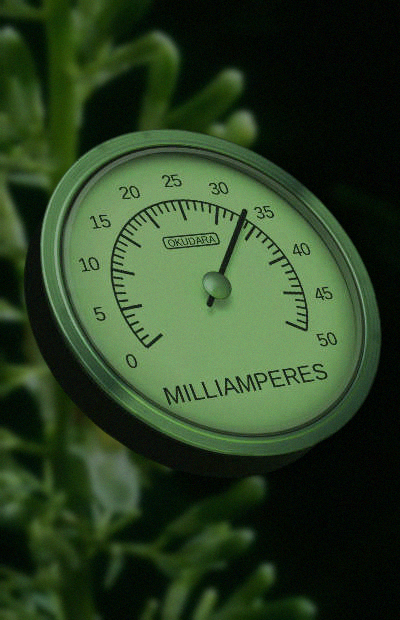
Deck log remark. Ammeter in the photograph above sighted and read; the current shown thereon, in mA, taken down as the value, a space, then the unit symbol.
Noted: 33 mA
